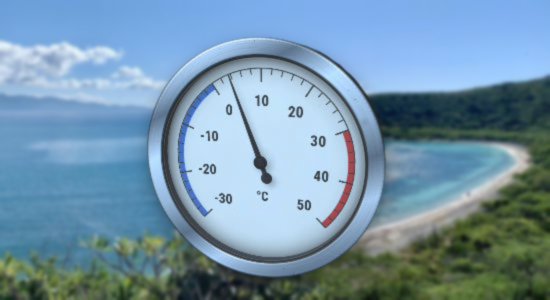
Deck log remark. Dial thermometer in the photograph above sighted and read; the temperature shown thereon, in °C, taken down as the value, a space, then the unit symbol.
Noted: 4 °C
